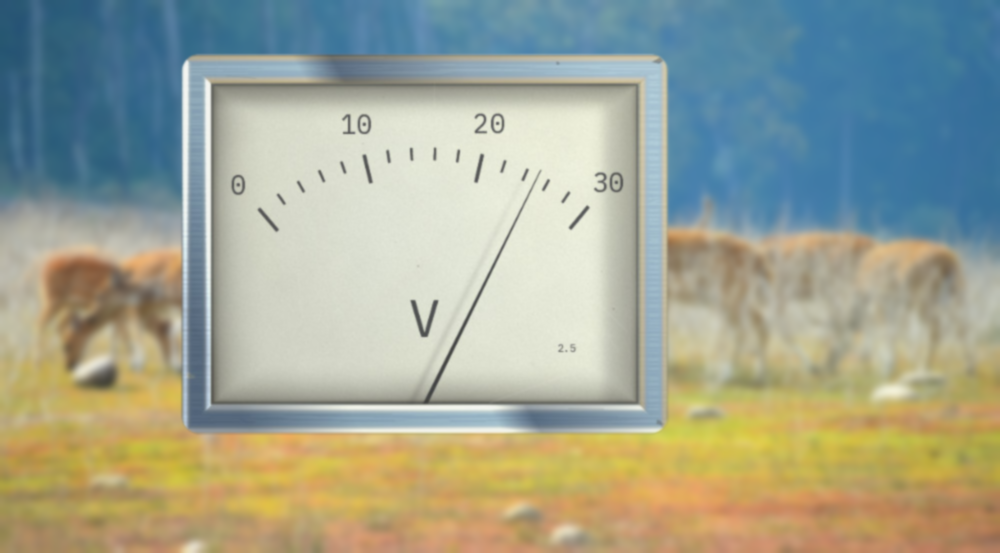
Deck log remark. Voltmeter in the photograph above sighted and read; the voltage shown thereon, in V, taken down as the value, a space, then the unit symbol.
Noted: 25 V
